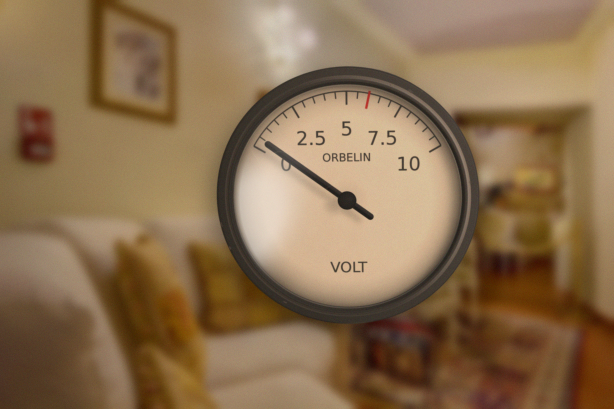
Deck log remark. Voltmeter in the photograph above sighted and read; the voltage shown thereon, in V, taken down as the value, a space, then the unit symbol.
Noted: 0.5 V
